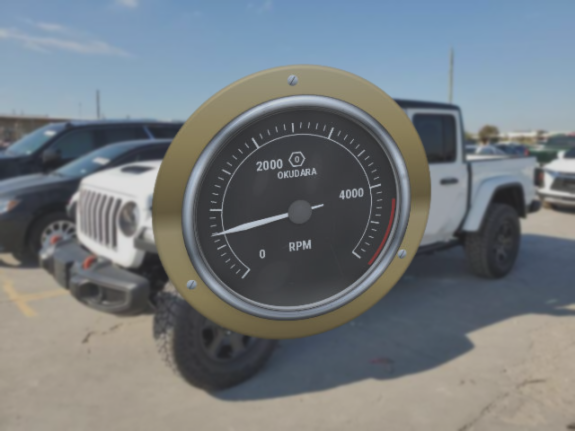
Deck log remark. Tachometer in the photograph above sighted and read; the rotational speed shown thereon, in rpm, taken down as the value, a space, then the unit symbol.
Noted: 700 rpm
